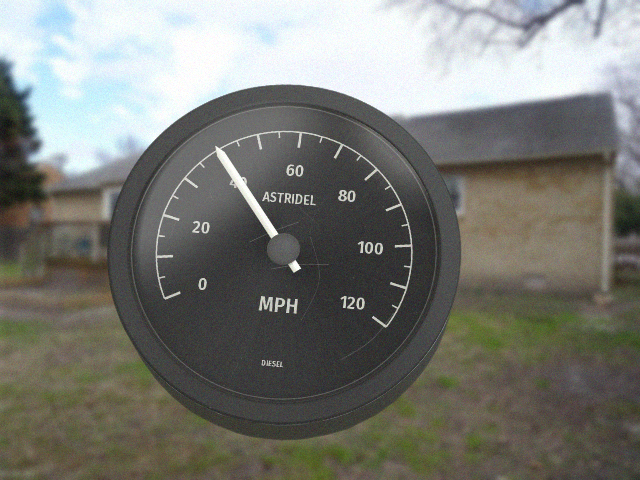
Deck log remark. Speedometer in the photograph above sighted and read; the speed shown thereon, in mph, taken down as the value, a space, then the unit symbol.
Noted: 40 mph
